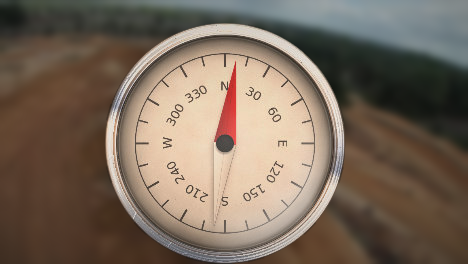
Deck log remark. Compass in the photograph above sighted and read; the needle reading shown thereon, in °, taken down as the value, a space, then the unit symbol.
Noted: 7.5 °
